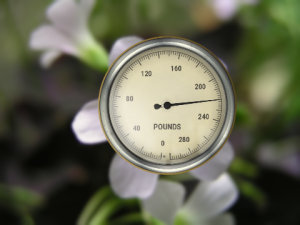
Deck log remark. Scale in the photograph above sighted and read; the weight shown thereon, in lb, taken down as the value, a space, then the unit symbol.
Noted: 220 lb
